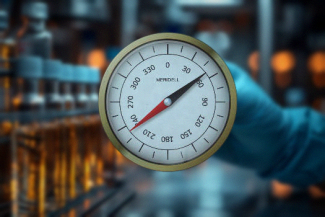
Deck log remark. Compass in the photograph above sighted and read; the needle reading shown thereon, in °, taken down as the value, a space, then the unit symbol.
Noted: 232.5 °
